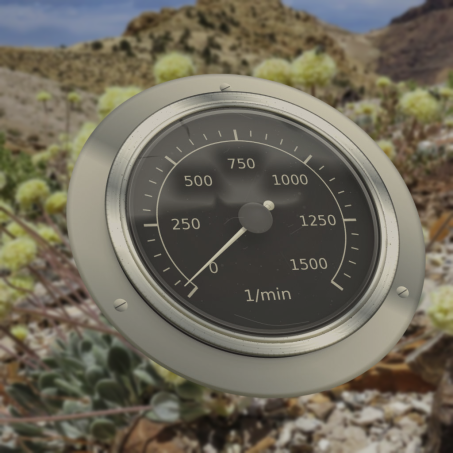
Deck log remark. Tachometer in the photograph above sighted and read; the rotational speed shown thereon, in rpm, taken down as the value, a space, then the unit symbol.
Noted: 25 rpm
